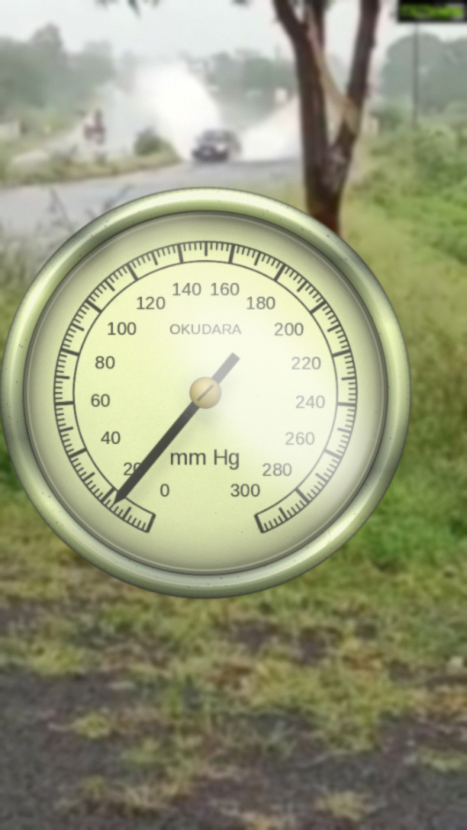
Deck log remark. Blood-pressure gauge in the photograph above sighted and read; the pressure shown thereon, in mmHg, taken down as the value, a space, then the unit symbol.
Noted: 16 mmHg
